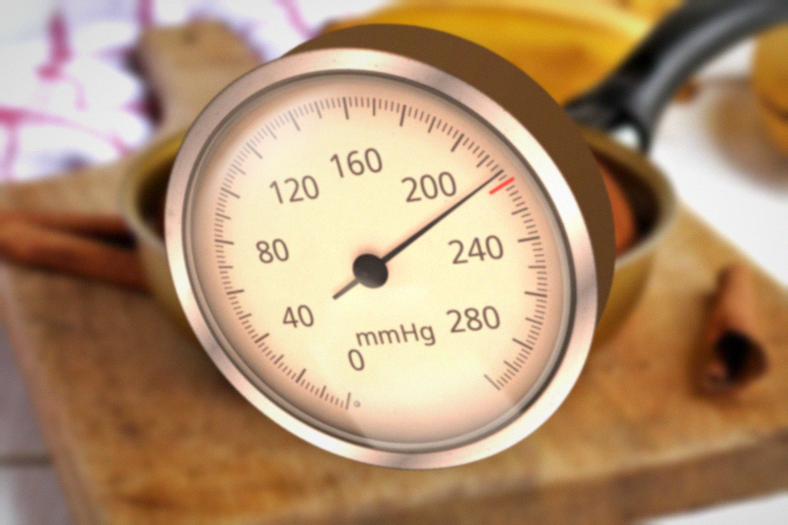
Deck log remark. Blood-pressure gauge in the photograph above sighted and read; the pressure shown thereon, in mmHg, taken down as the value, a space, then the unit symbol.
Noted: 216 mmHg
